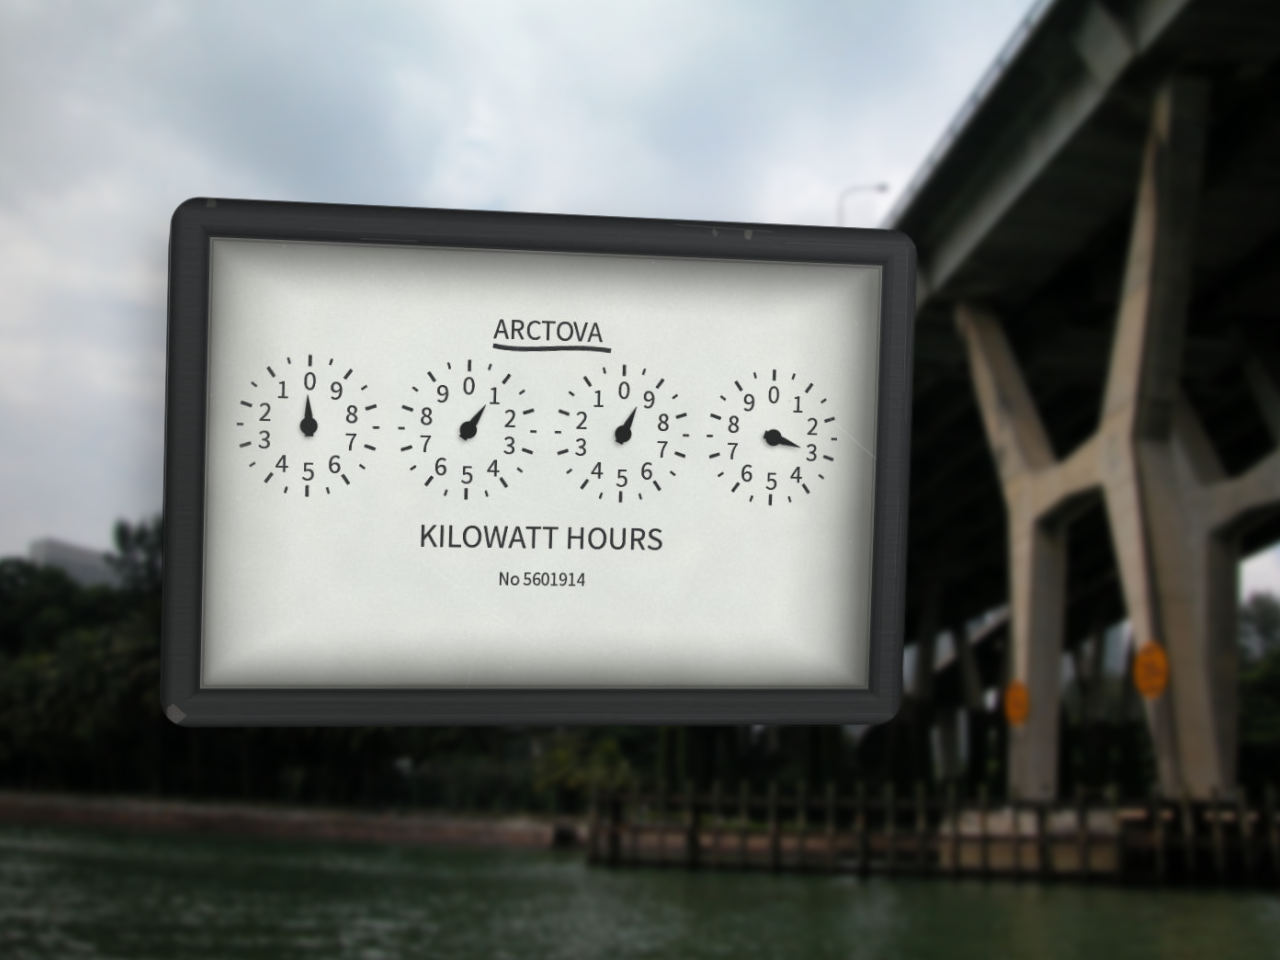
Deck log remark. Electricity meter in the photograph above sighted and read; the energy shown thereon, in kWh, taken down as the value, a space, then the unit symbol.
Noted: 93 kWh
